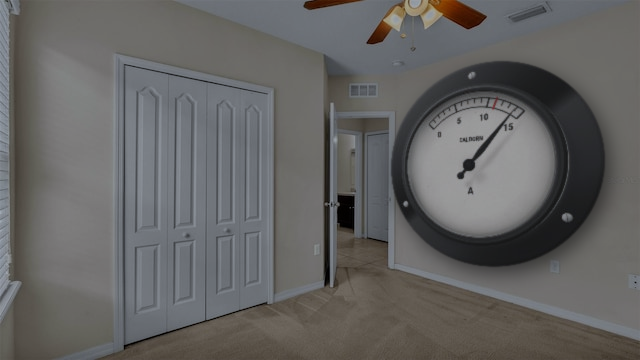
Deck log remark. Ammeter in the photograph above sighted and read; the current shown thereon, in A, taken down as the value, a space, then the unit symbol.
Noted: 14 A
